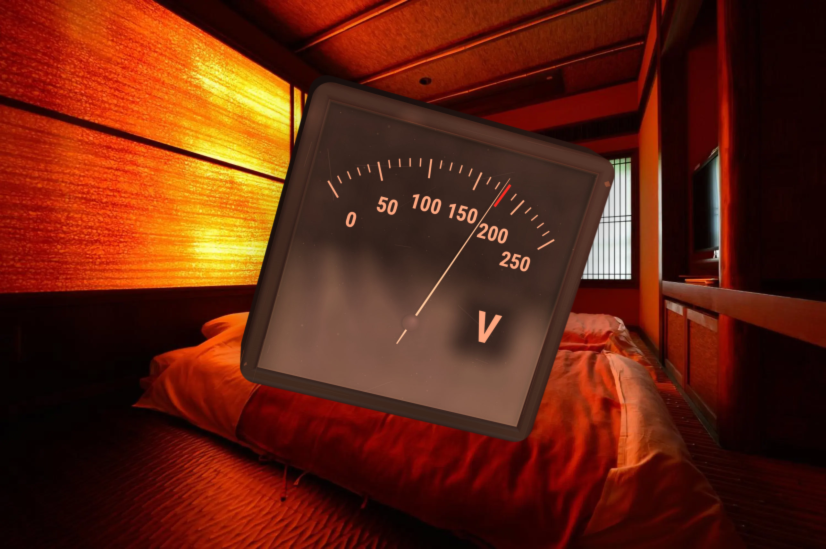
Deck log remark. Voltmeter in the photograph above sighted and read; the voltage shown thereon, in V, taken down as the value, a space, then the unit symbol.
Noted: 175 V
